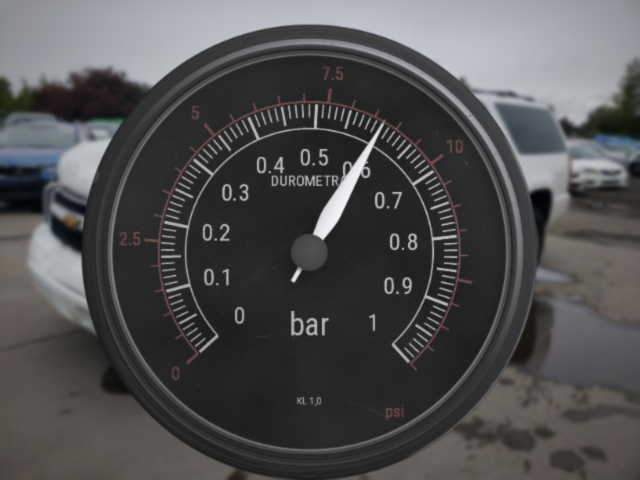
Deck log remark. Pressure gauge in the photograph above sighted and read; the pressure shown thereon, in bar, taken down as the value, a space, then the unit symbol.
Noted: 0.6 bar
